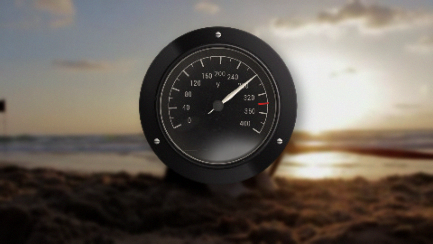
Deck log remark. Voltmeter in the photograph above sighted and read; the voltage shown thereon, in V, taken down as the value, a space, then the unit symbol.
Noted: 280 V
